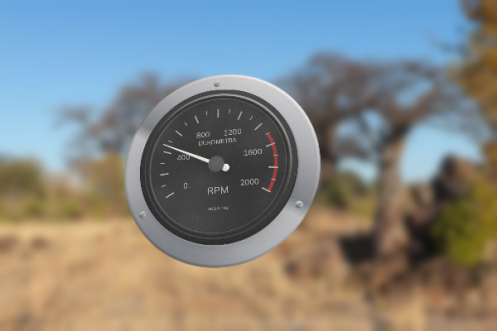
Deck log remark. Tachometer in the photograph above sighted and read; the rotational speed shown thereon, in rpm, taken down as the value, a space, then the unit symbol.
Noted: 450 rpm
